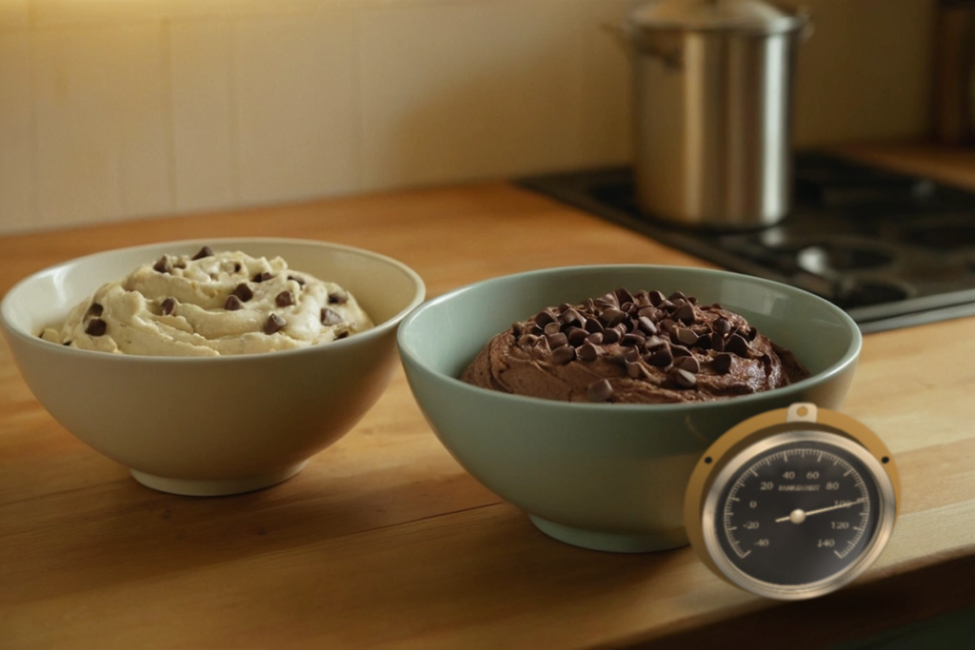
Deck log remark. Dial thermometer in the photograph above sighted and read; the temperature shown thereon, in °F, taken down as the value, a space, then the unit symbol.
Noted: 100 °F
